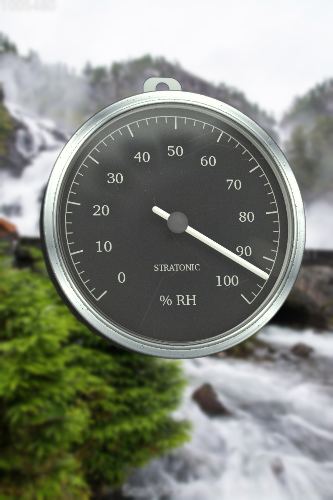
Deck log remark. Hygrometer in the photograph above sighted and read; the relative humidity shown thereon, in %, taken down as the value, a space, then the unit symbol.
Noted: 94 %
